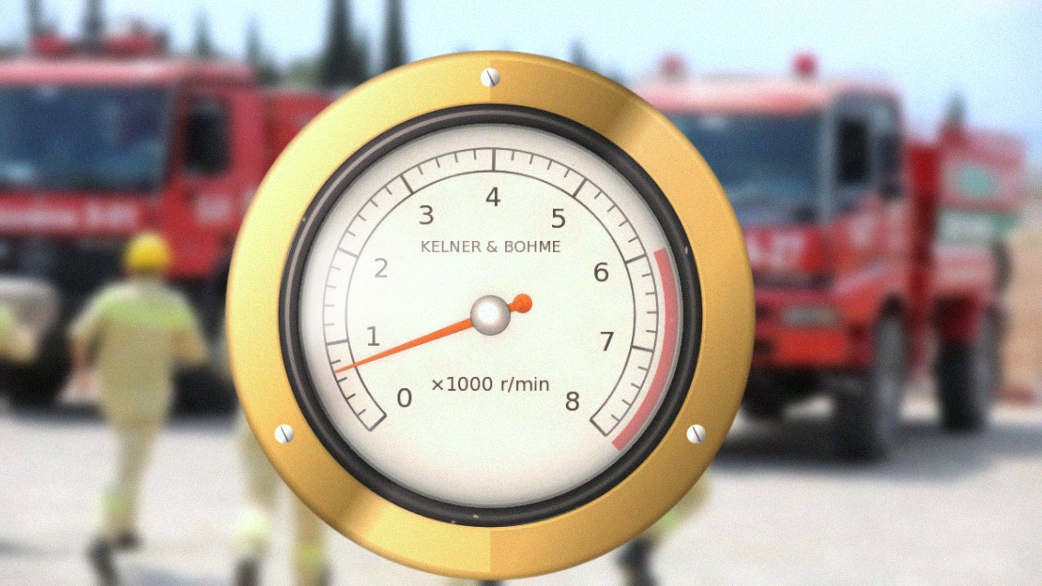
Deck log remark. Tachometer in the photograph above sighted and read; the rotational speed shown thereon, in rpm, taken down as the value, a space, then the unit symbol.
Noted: 700 rpm
